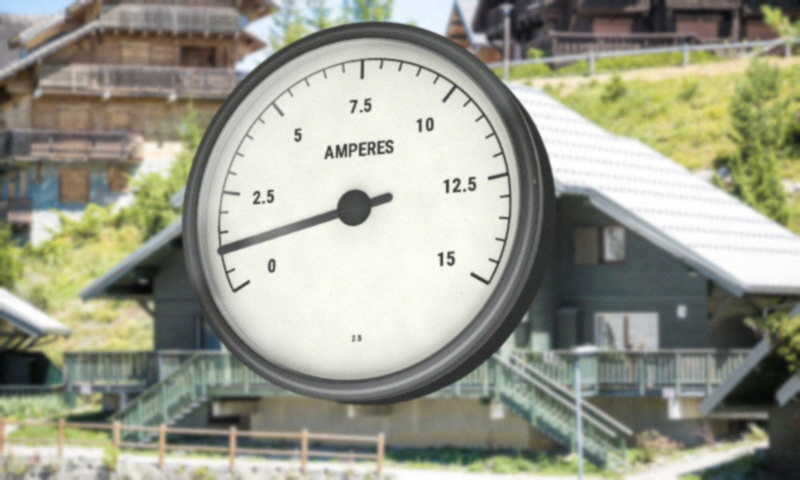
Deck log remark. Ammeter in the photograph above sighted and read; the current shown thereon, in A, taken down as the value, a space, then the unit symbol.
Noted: 1 A
